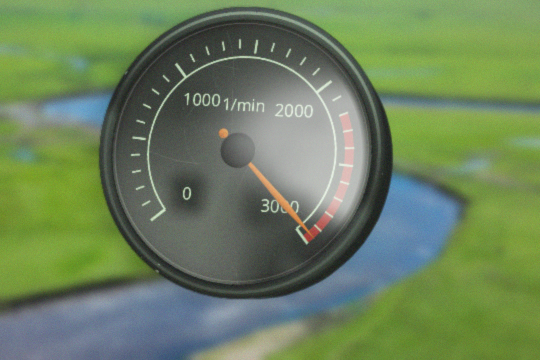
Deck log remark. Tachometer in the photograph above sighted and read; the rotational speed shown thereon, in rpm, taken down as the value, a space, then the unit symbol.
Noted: 2950 rpm
